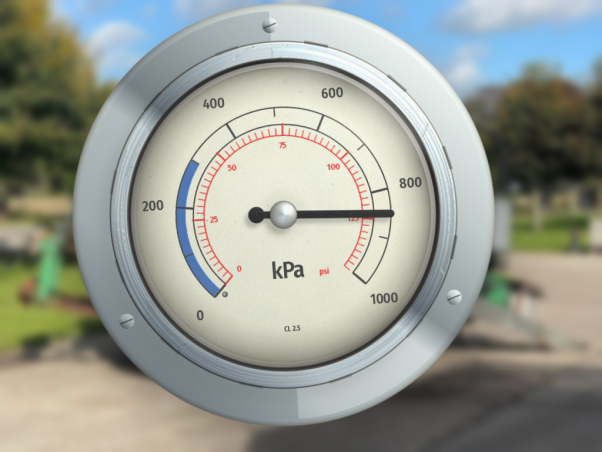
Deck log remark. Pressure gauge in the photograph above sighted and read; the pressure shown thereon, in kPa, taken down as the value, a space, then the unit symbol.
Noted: 850 kPa
